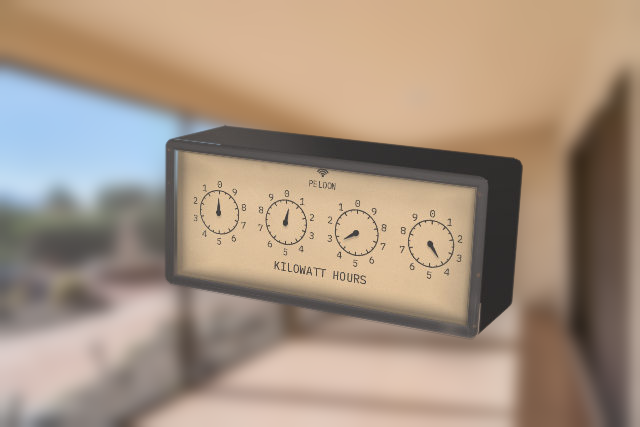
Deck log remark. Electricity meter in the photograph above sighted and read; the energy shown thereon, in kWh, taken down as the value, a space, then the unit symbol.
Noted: 34 kWh
